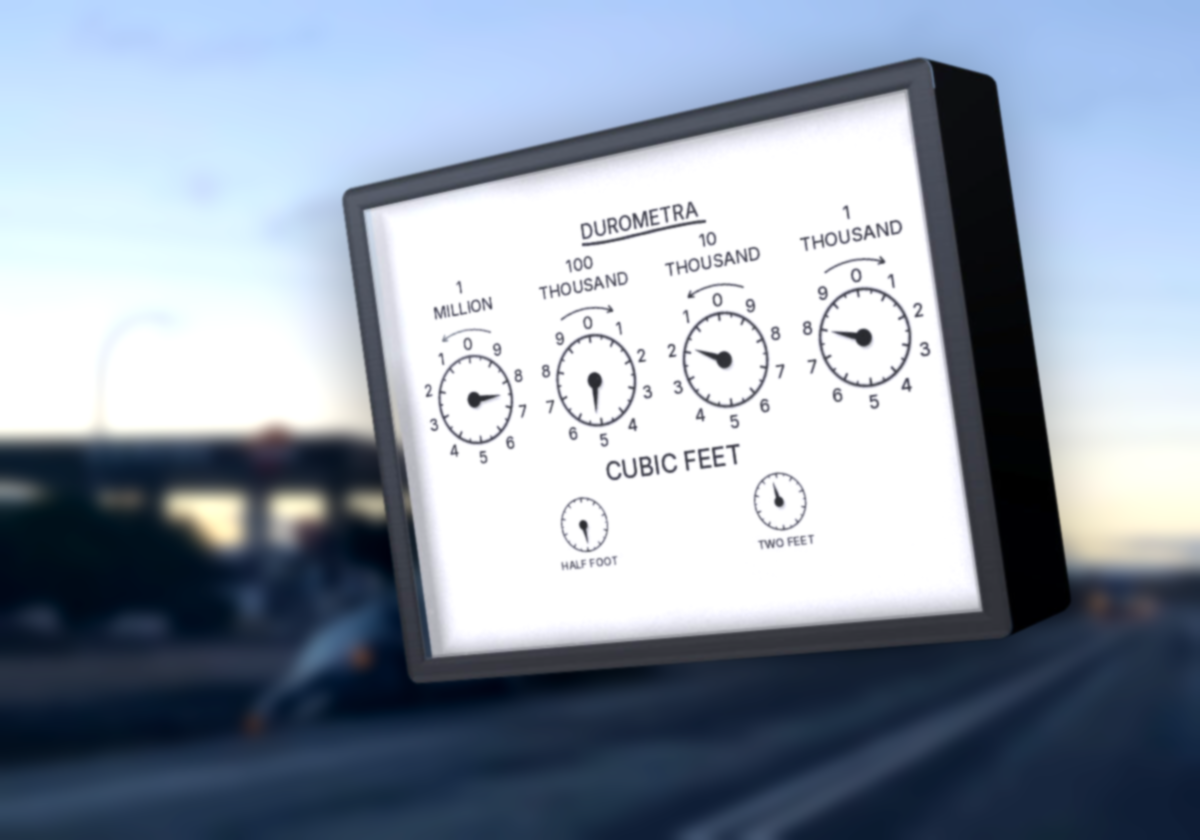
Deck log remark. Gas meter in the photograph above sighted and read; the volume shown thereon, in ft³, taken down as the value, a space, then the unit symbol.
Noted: 751800 ft³
